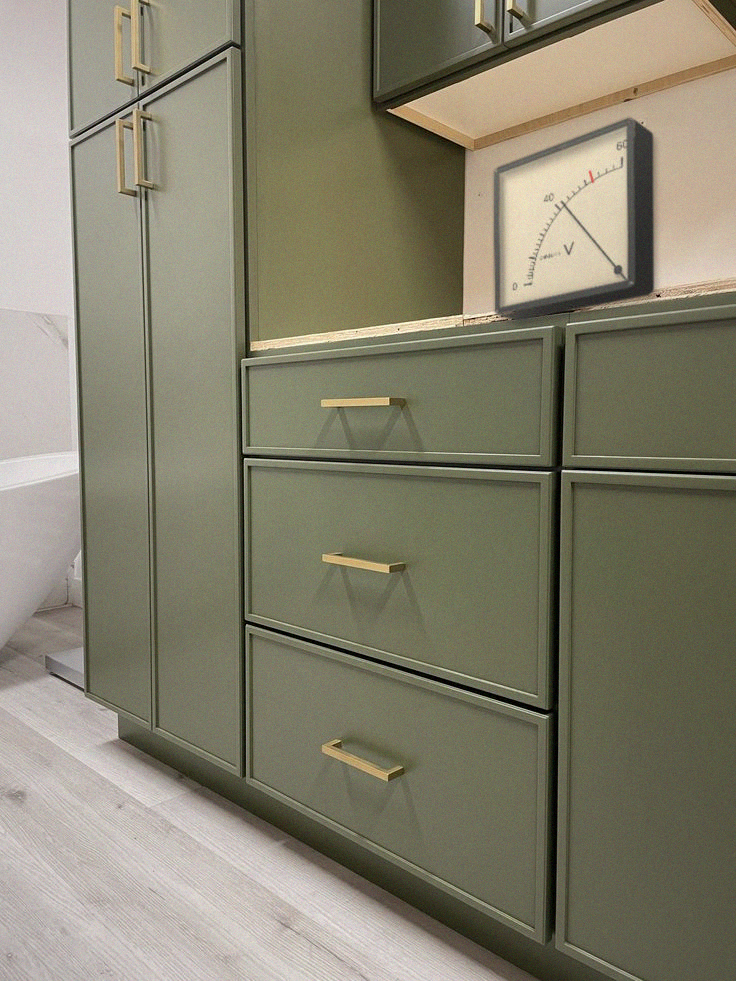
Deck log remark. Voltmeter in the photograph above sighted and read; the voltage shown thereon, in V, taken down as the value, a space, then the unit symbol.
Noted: 42 V
